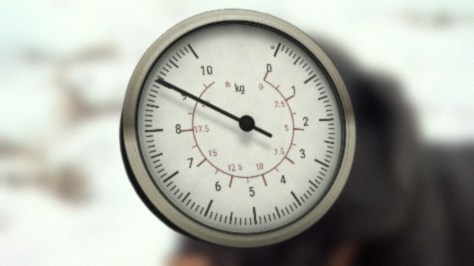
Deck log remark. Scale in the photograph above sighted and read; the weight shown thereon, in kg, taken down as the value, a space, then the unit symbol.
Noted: 9 kg
